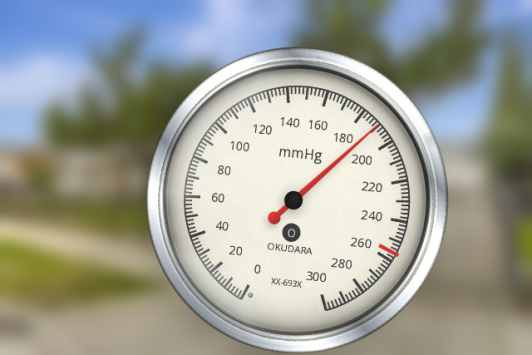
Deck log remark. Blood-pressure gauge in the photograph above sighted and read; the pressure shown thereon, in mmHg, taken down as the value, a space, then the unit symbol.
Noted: 190 mmHg
